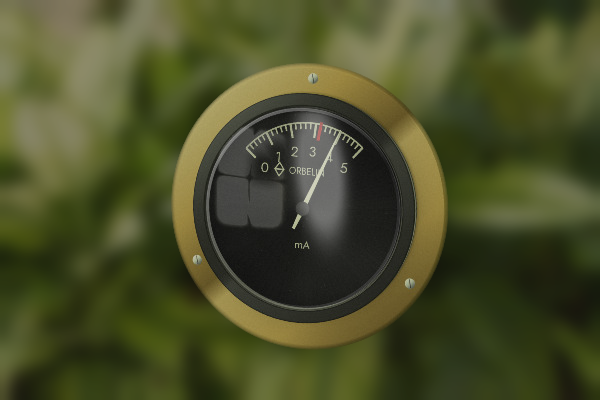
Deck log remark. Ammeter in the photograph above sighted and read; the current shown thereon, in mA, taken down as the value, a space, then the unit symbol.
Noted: 4 mA
